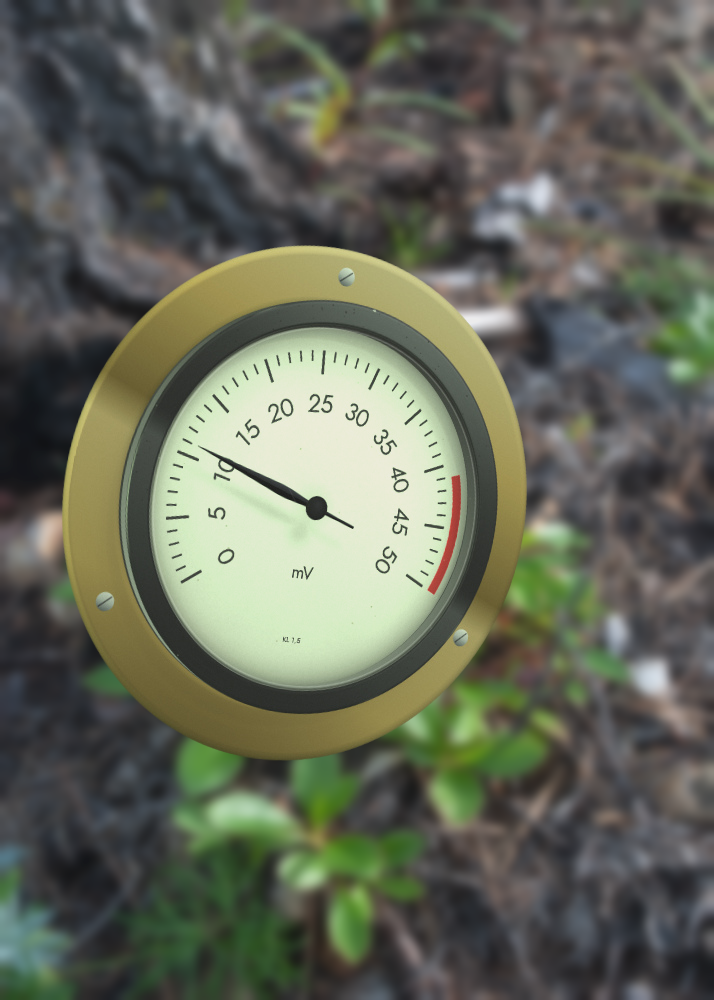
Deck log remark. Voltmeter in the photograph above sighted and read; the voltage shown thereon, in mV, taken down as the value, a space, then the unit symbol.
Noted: 11 mV
